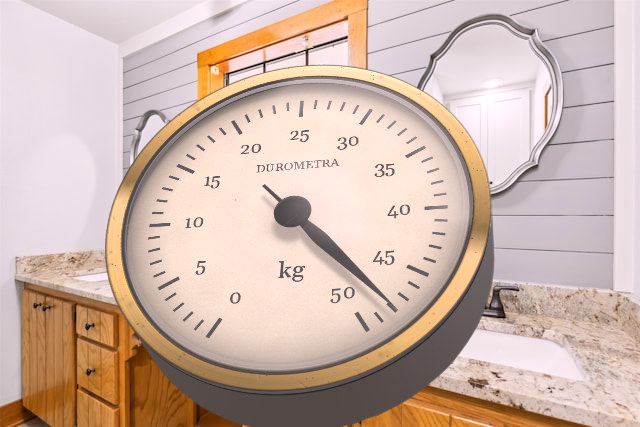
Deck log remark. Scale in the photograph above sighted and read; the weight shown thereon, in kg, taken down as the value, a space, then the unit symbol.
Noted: 48 kg
